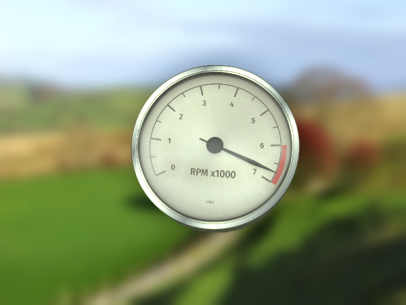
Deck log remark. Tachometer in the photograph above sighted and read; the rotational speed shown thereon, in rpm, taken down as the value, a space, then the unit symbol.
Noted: 6750 rpm
